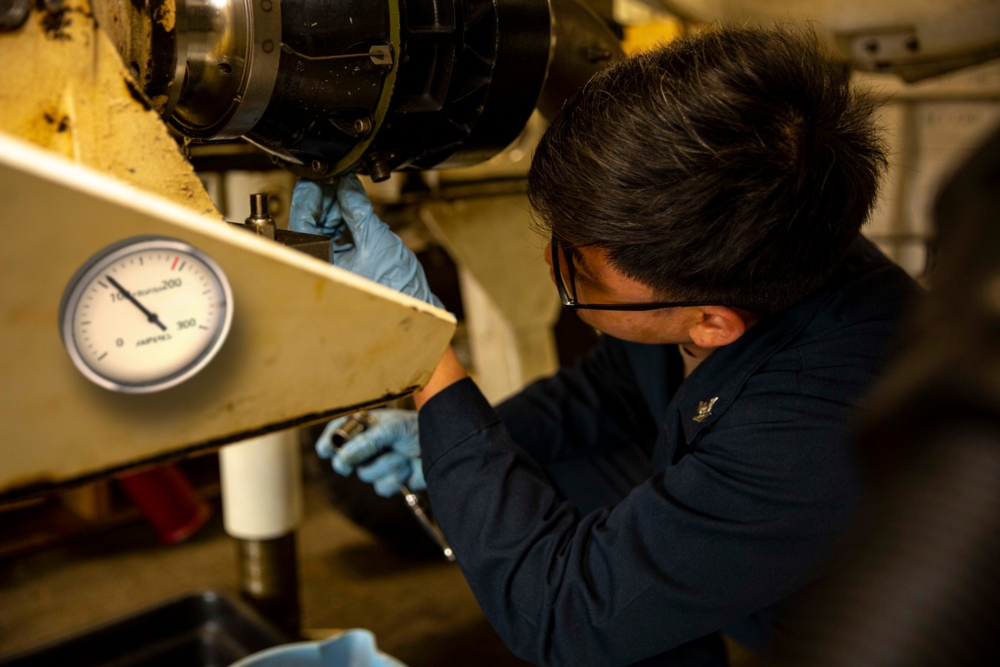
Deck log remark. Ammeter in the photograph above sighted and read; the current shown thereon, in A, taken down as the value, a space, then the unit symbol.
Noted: 110 A
